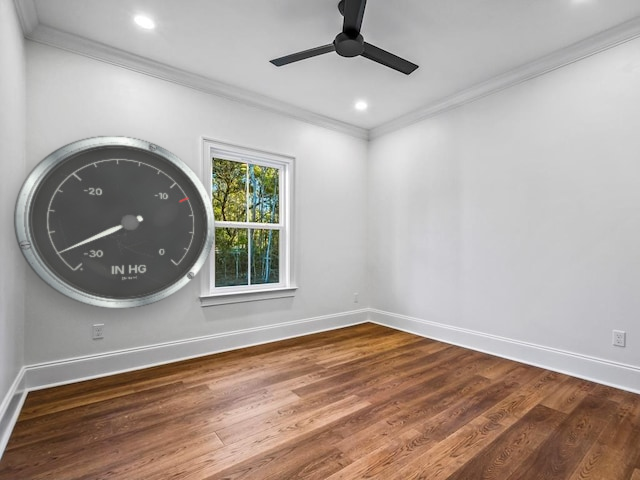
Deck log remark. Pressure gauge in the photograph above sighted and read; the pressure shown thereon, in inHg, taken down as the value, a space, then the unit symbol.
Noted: -28 inHg
